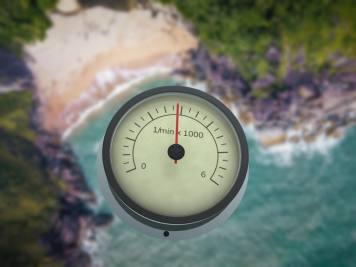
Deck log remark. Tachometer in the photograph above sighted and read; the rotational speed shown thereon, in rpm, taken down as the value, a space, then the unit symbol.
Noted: 2875 rpm
